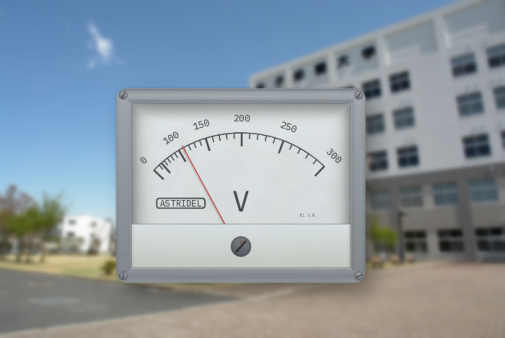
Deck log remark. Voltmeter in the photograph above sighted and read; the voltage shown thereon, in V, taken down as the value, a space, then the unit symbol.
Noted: 110 V
